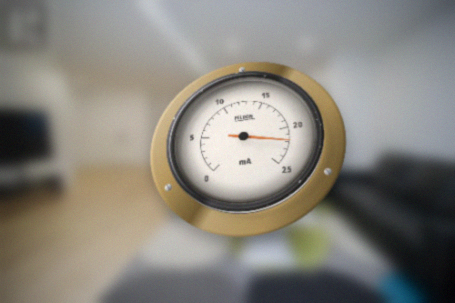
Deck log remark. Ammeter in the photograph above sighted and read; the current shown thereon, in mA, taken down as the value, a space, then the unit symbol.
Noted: 22 mA
